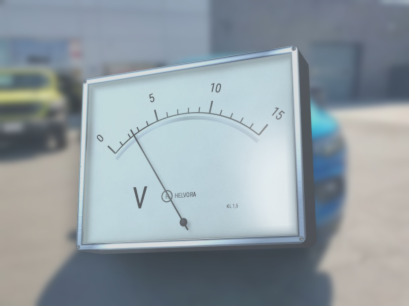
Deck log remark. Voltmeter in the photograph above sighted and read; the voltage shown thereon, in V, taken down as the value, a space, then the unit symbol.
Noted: 2.5 V
